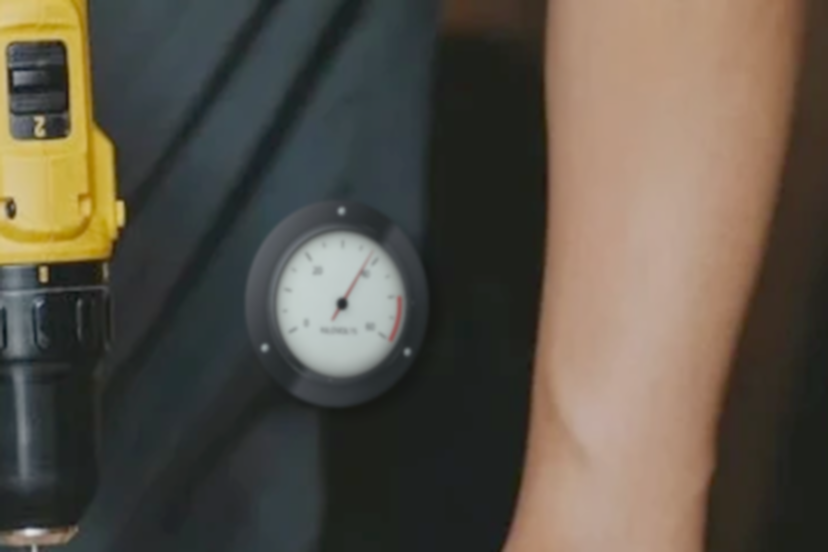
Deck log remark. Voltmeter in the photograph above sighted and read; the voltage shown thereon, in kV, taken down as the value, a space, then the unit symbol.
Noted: 37.5 kV
